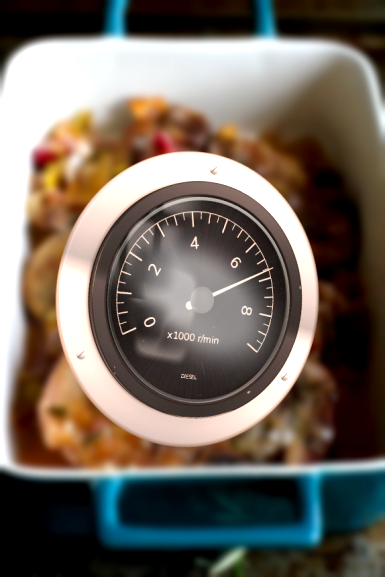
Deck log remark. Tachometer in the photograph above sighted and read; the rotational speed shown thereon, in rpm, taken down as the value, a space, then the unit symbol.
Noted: 6750 rpm
